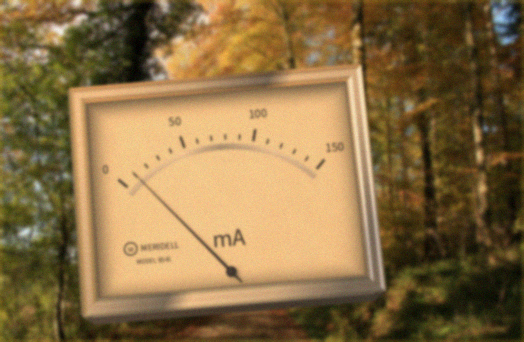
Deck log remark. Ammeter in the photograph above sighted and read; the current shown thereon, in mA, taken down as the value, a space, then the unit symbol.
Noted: 10 mA
